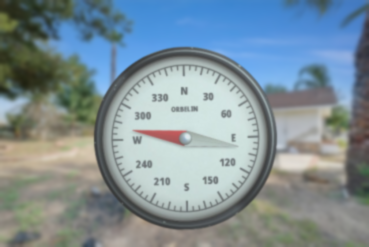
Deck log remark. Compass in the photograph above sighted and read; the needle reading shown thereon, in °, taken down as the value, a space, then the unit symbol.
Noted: 280 °
